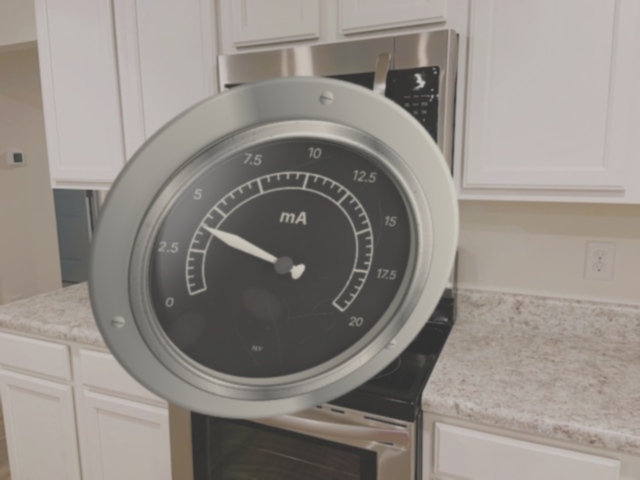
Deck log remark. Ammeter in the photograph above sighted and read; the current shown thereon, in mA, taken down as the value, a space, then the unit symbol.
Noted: 4 mA
